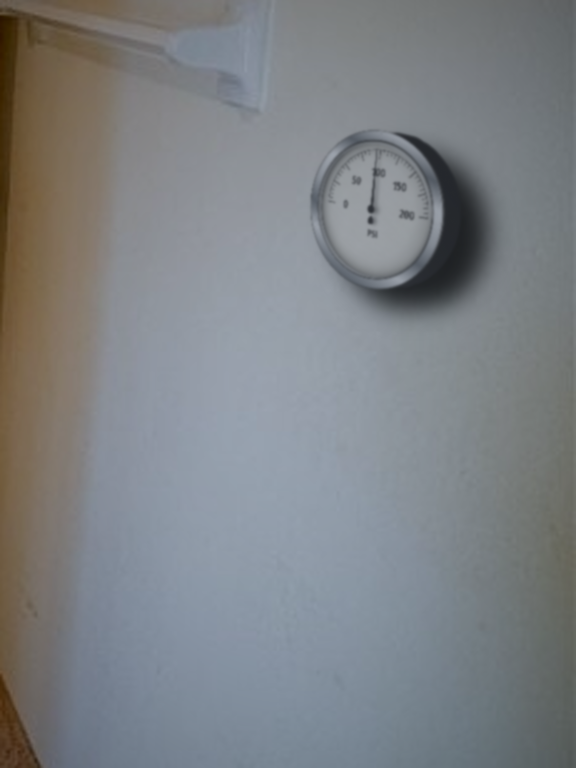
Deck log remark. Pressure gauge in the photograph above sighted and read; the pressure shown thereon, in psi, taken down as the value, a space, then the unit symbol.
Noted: 100 psi
